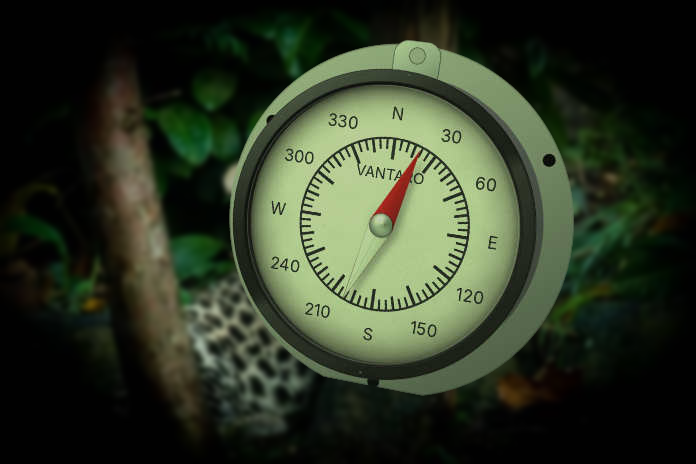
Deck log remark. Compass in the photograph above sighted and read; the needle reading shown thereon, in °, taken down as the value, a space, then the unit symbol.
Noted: 20 °
